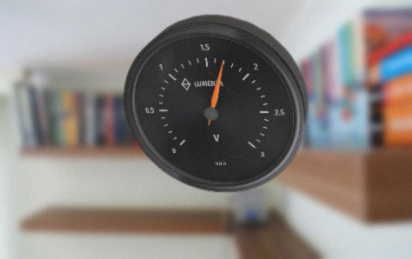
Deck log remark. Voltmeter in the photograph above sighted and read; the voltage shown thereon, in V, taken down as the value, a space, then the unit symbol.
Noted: 1.7 V
